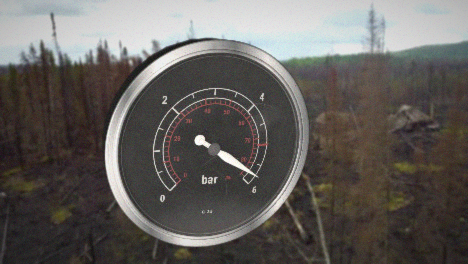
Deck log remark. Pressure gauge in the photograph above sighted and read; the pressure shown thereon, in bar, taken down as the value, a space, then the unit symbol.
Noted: 5.75 bar
